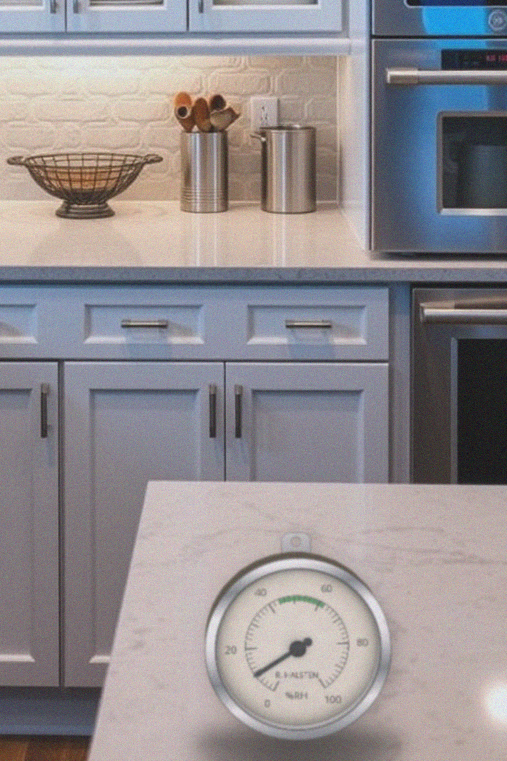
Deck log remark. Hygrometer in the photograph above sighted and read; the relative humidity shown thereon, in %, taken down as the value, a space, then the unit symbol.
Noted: 10 %
